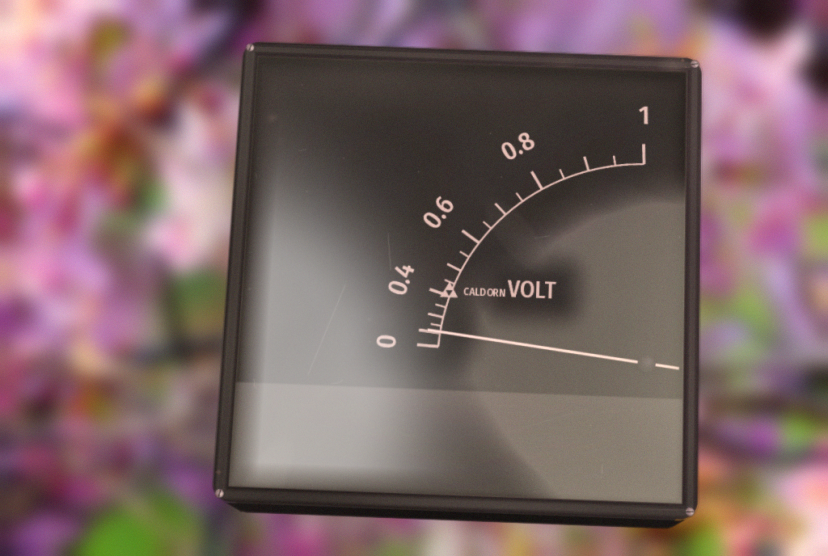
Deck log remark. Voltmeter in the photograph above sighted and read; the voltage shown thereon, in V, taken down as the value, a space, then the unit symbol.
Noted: 0.2 V
